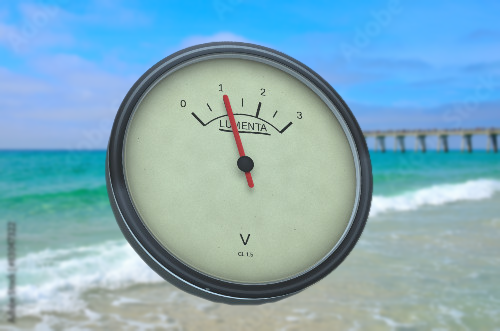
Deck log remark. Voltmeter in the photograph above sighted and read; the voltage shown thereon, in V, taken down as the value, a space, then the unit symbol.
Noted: 1 V
